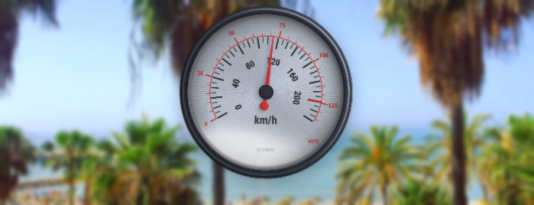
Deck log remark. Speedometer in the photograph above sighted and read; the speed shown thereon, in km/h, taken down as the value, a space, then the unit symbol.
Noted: 115 km/h
